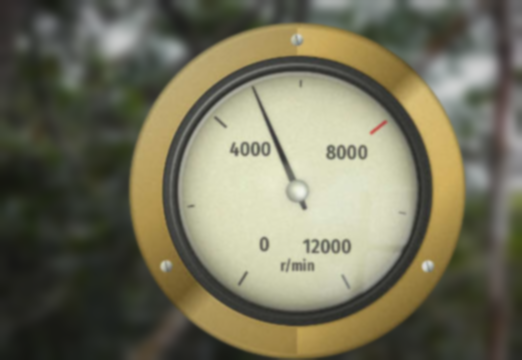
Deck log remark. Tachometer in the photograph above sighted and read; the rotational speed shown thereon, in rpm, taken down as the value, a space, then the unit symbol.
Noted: 5000 rpm
